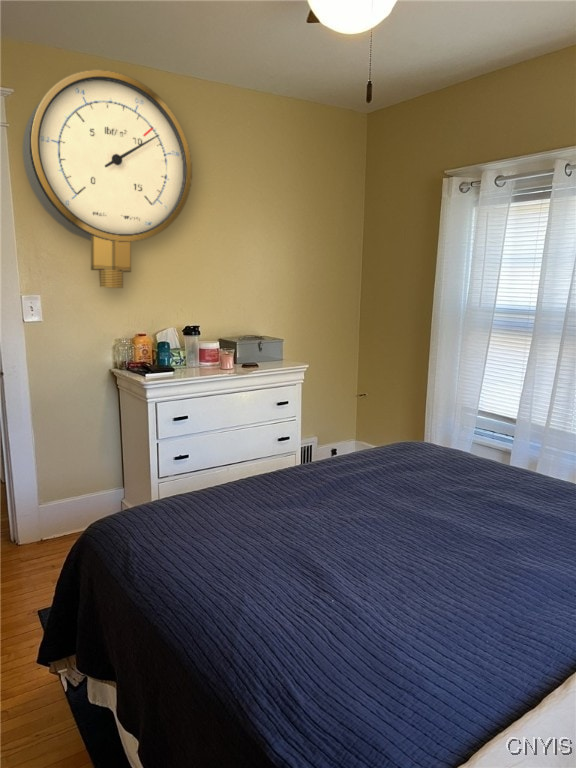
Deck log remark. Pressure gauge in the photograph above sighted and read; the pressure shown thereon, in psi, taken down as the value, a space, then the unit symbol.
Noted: 10.5 psi
